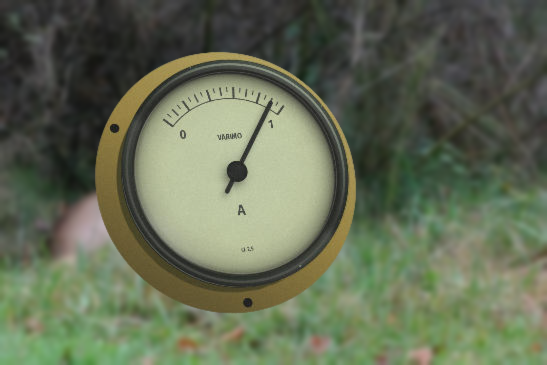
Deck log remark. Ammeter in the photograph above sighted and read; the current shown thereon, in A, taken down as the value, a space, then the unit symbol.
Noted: 0.9 A
